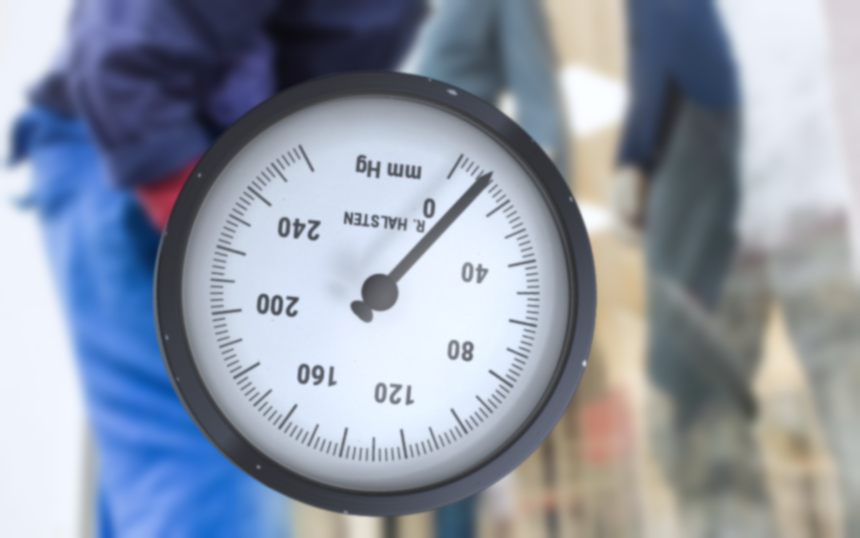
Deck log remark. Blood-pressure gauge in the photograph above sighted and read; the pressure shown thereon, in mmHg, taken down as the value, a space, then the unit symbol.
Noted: 10 mmHg
